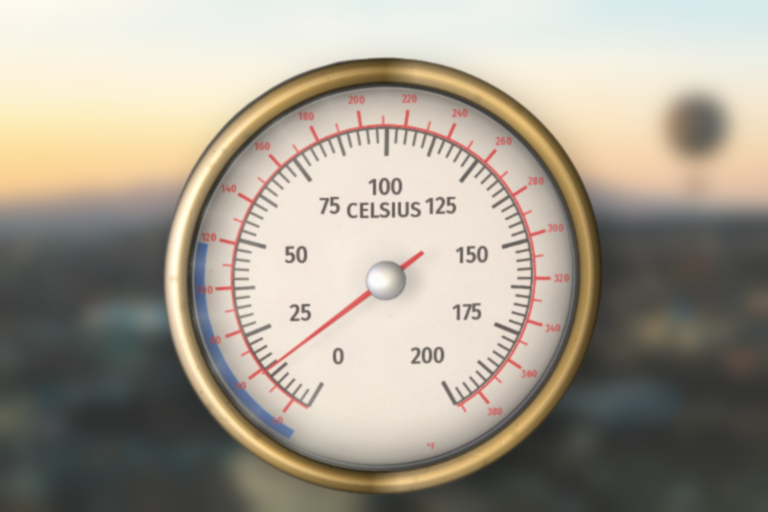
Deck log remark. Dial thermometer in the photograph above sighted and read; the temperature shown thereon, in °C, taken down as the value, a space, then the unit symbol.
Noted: 15 °C
